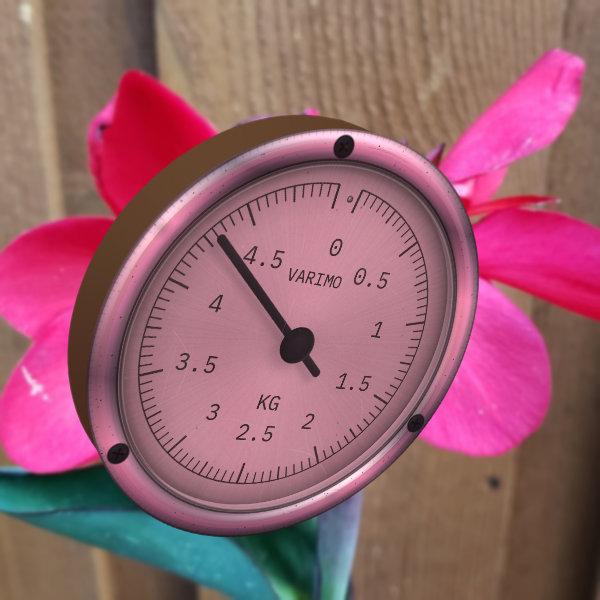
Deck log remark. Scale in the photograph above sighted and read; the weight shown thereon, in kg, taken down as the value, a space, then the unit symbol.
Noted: 4.3 kg
